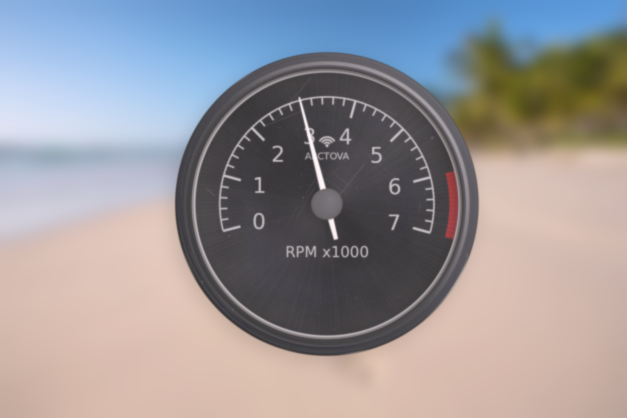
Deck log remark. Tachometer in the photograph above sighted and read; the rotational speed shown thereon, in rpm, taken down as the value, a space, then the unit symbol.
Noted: 3000 rpm
